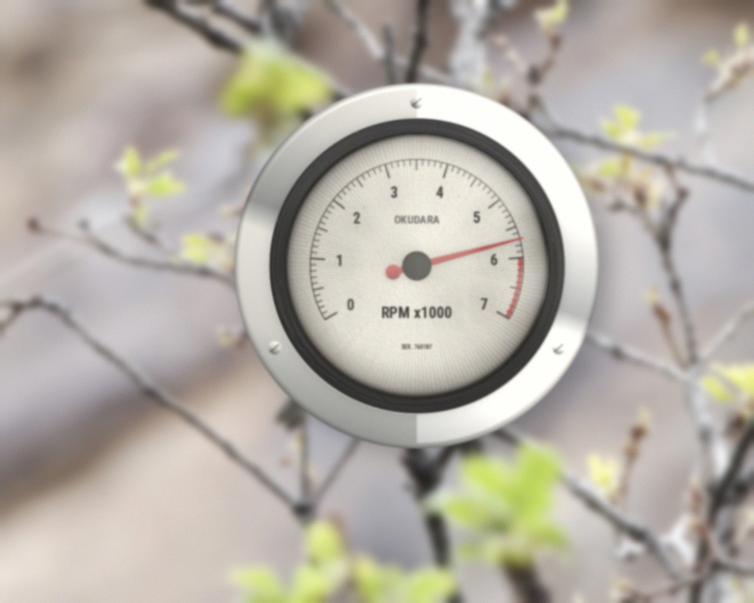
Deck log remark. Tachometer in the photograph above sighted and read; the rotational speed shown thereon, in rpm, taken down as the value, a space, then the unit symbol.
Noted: 5700 rpm
